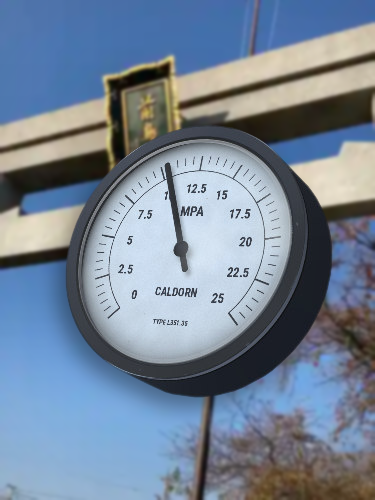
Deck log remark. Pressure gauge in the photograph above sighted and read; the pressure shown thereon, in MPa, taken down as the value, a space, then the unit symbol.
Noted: 10.5 MPa
